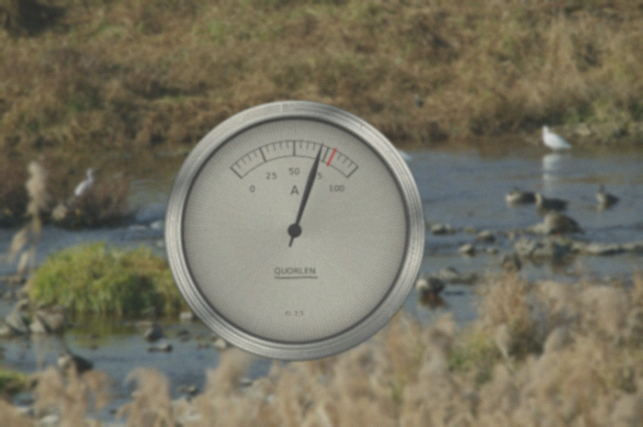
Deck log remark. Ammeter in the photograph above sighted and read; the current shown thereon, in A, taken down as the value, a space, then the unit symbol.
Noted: 70 A
